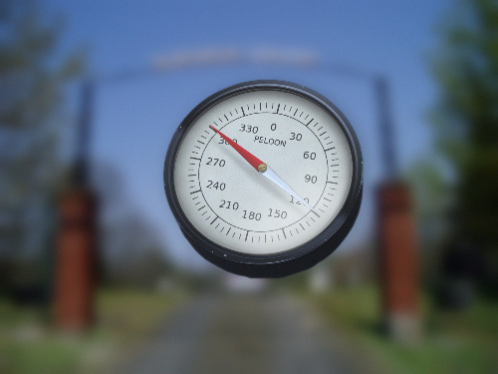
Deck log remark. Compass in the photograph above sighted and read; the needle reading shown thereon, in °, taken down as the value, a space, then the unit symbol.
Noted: 300 °
